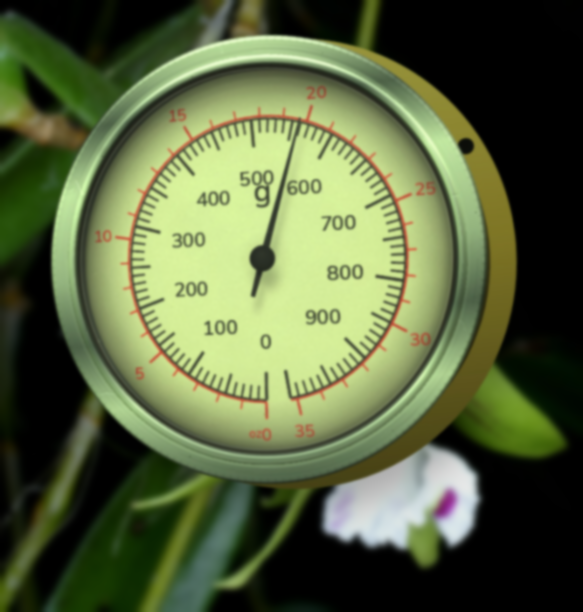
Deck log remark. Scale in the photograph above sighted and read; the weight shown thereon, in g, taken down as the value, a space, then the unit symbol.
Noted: 560 g
